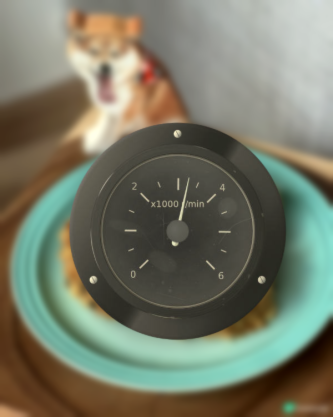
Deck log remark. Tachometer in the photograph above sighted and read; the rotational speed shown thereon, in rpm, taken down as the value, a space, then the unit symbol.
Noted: 3250 rpm
